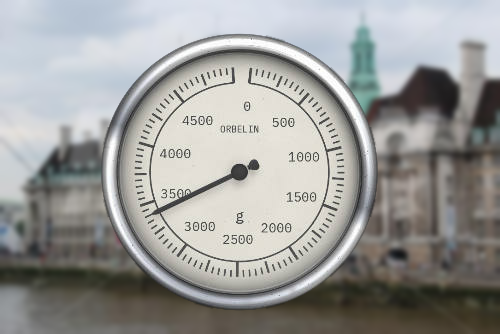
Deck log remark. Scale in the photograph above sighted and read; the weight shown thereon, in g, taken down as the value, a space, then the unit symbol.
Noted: 3400 g
